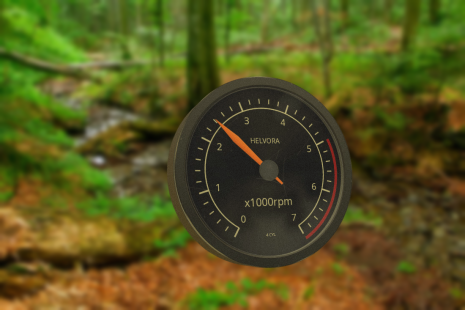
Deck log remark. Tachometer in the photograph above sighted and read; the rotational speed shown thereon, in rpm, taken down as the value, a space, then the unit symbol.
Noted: 2400 rpm
